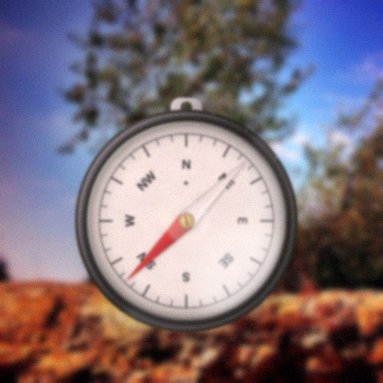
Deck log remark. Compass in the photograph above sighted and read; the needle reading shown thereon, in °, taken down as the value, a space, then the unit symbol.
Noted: 225 °
